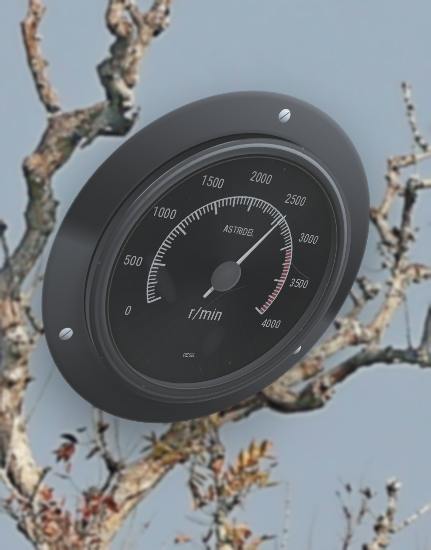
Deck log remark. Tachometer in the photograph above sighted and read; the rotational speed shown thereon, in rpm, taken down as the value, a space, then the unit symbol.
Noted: 2500 rpm
